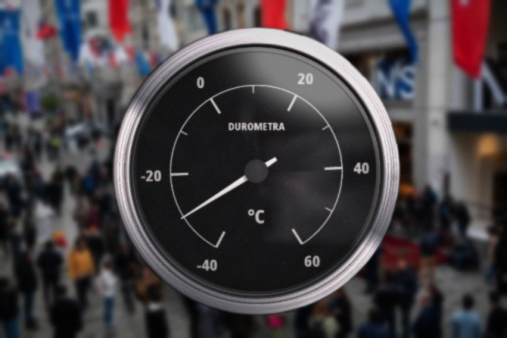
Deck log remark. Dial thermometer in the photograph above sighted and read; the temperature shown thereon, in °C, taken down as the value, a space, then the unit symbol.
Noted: -30 °C
